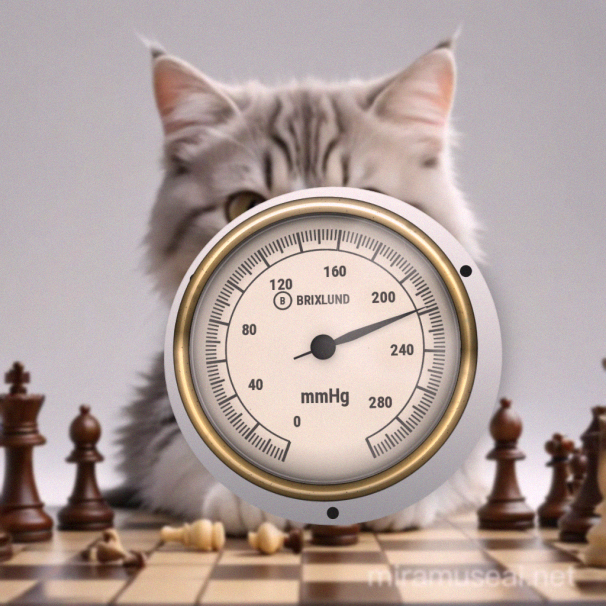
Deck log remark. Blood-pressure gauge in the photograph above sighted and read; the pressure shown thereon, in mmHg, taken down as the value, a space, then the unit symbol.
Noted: 218 mmHg
